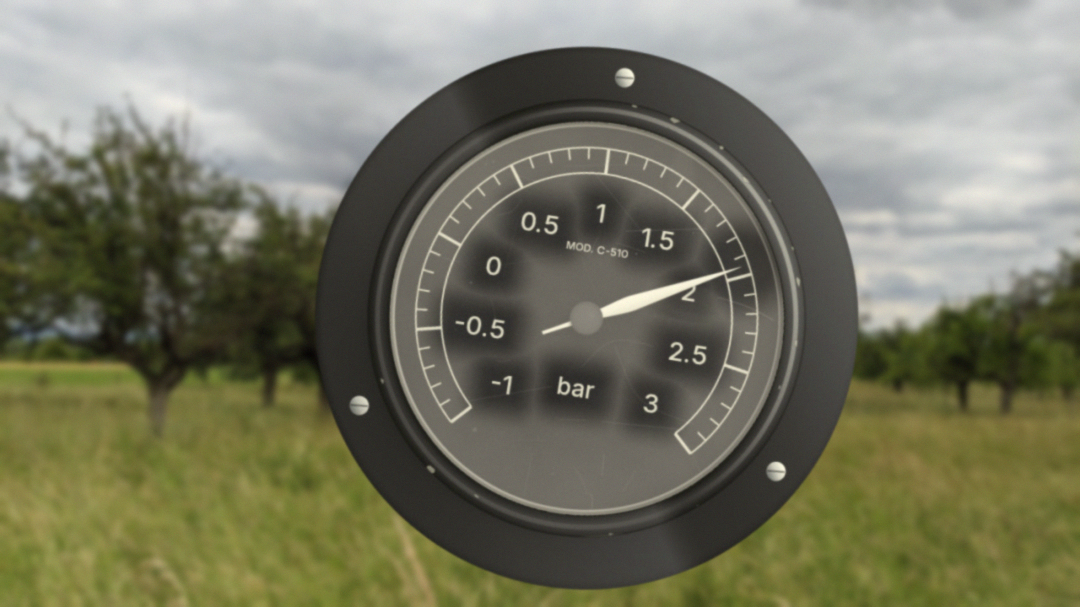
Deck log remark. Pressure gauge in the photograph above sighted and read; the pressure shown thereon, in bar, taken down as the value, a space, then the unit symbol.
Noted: 1.95 bar
